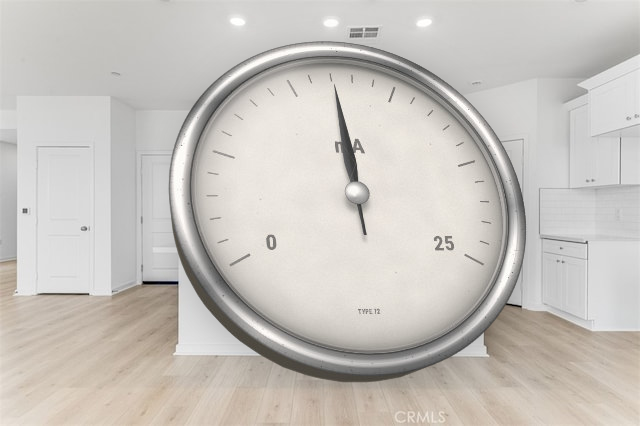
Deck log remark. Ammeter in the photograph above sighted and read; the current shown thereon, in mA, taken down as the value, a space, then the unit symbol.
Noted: 12 mA
